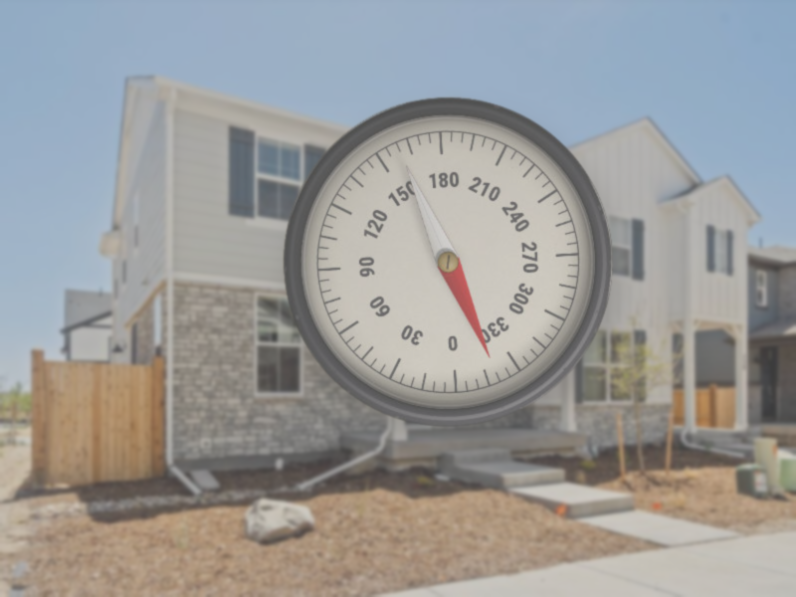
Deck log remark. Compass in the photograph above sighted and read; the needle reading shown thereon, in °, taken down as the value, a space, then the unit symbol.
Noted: 340 °
